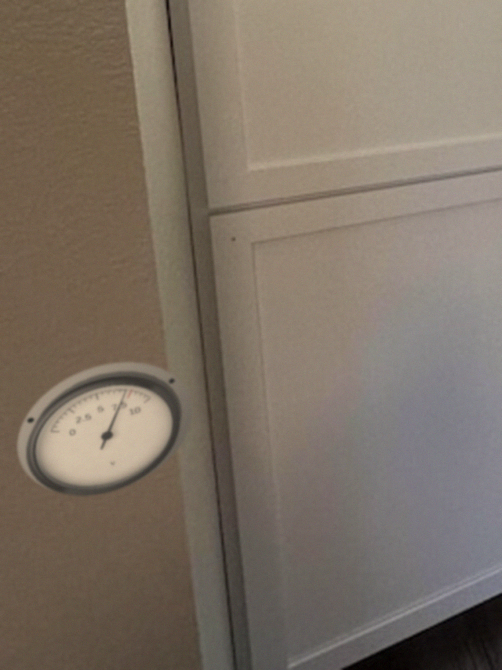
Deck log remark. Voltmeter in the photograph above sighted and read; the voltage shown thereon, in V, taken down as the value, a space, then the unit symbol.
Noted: 7.5 V
